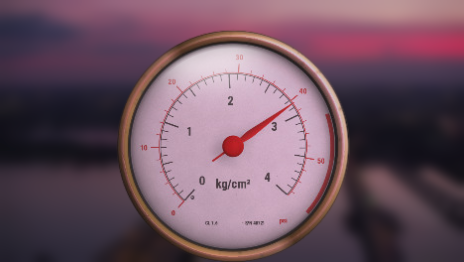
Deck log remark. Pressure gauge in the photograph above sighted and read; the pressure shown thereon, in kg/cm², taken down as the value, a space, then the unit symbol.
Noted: 2.85 kg/cm²
